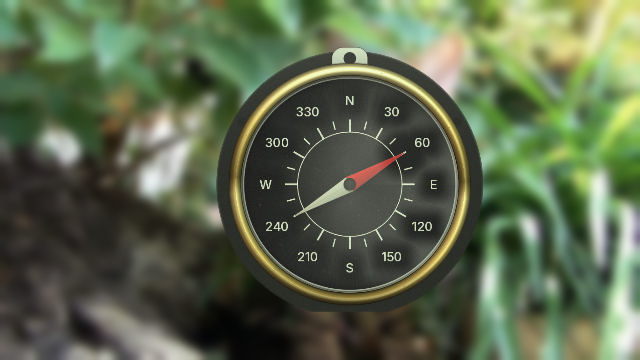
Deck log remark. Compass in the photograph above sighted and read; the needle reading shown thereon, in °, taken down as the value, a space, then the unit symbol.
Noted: 60 °
